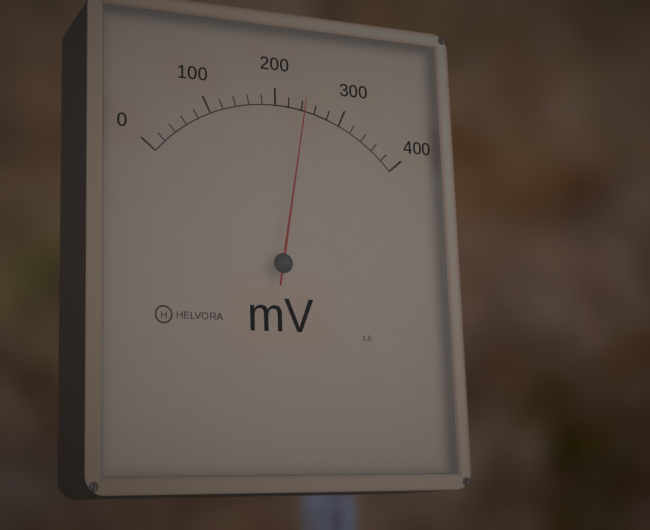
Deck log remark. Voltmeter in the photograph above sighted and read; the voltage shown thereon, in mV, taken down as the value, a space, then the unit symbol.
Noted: 240 mV
